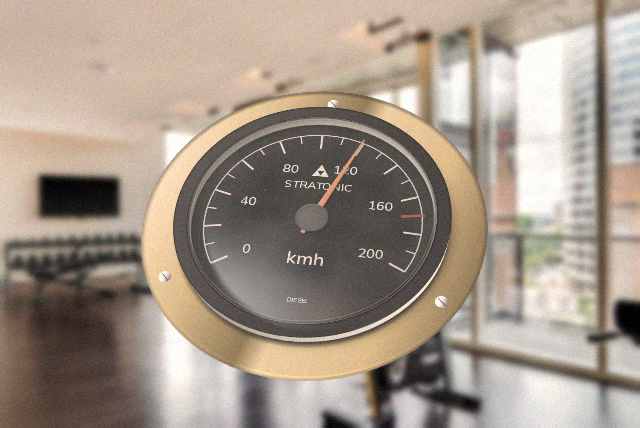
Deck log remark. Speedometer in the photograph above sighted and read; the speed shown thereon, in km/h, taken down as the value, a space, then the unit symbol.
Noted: 120 km/h
